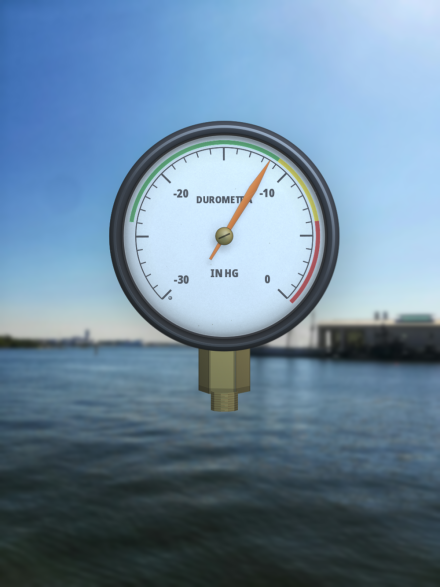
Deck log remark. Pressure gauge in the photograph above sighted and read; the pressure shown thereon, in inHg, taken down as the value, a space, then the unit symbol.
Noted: -11.5 inHg
